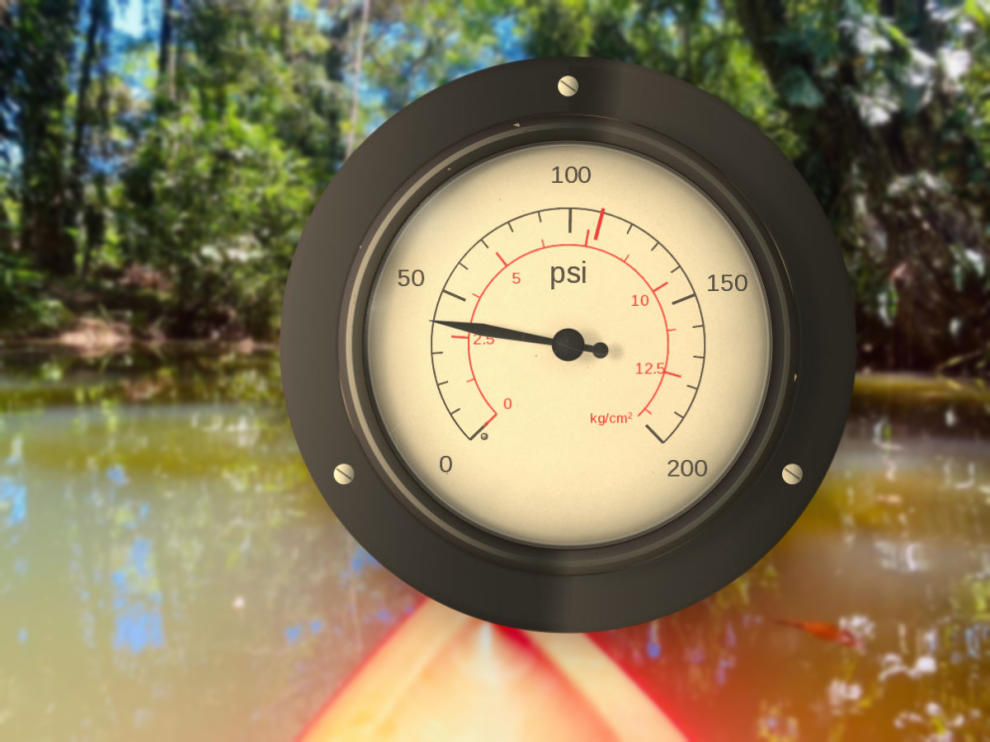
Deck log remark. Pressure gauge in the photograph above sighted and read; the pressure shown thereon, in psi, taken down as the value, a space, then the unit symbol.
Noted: 40 psi
